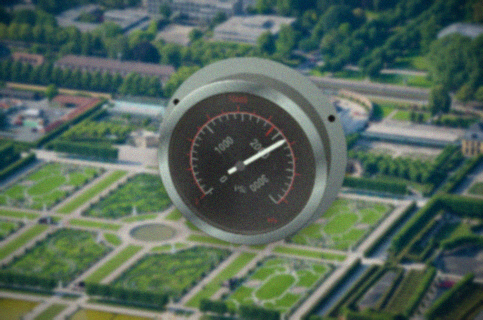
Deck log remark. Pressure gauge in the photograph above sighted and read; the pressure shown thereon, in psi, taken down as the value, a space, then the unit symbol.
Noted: 2100 psi
